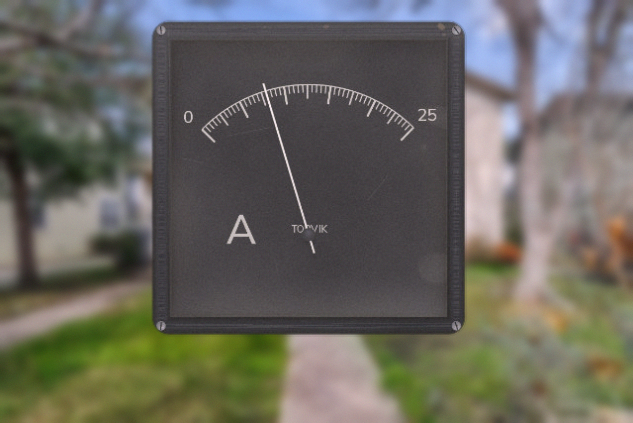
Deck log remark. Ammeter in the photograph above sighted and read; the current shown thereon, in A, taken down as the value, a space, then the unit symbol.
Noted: 8 A
